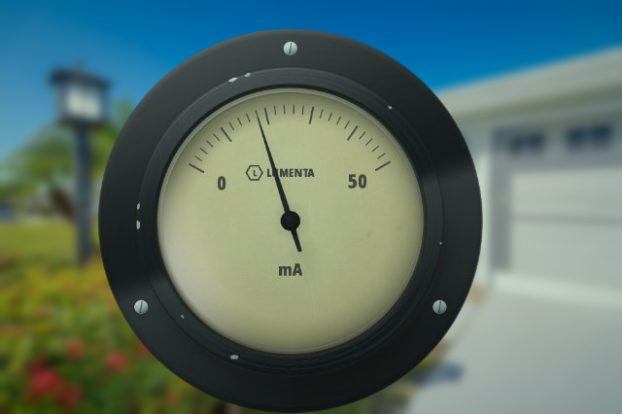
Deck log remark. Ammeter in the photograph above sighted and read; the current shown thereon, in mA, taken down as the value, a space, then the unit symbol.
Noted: 18 mA
